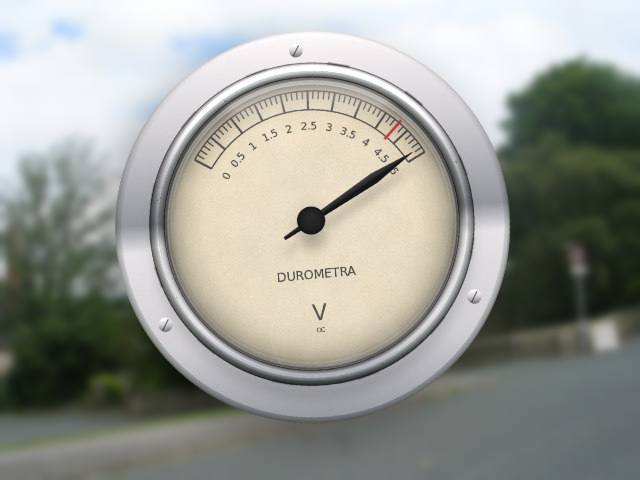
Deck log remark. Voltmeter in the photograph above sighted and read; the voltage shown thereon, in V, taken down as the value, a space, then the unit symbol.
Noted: 4.9 V
